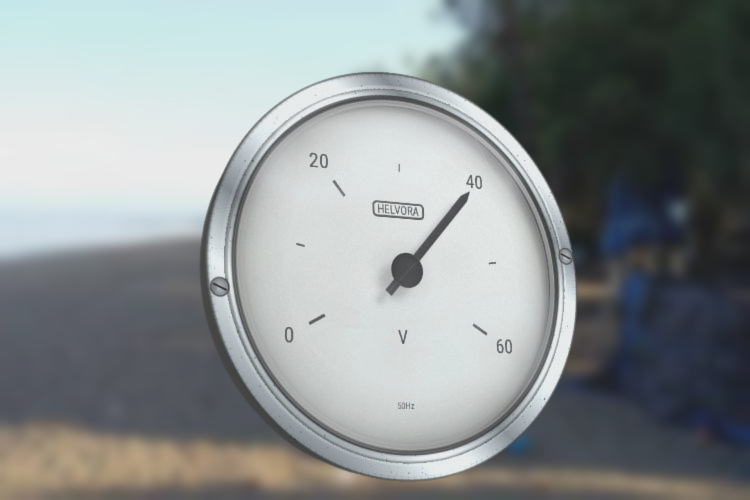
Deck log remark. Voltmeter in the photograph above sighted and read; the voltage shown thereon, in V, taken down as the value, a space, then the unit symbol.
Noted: 40 V
